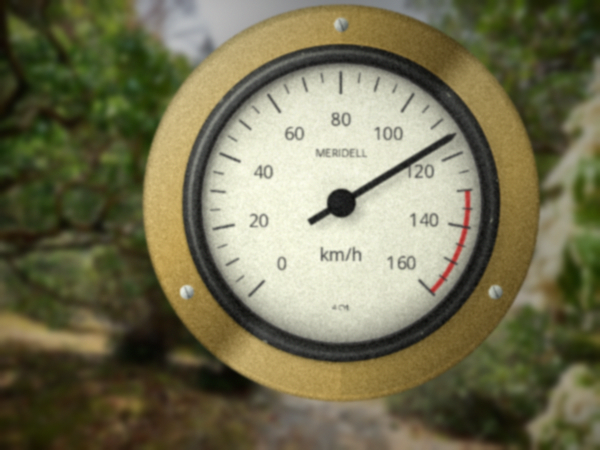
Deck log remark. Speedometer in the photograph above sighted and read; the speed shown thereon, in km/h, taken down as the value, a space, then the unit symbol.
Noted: 115 km/h
